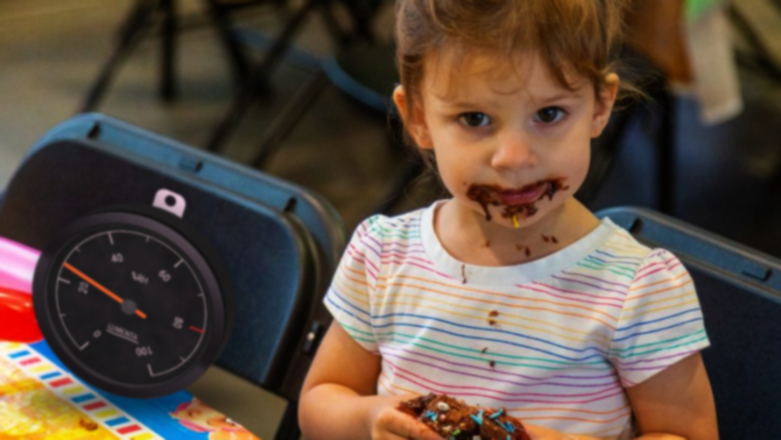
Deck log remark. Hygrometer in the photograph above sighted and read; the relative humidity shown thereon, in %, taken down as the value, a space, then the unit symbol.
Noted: 25 %
